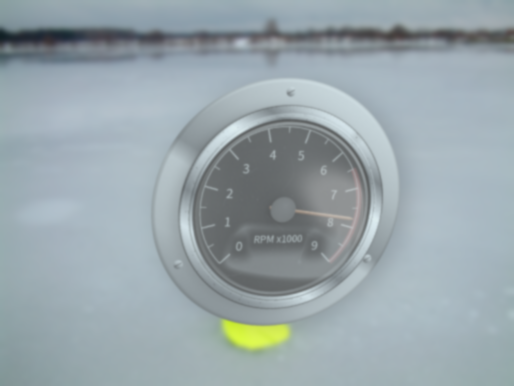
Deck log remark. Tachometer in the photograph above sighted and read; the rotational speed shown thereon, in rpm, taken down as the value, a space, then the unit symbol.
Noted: 7750 rpm
